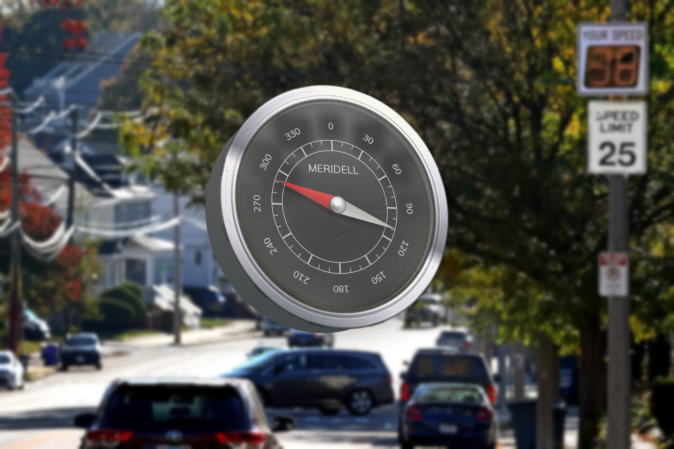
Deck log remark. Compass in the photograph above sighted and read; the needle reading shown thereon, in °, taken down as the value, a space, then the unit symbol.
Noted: 290 °
